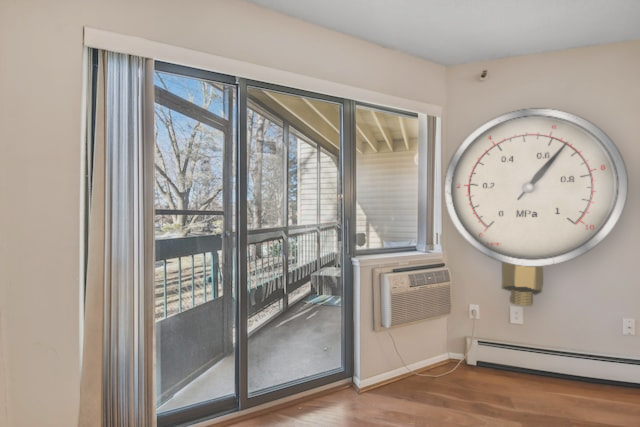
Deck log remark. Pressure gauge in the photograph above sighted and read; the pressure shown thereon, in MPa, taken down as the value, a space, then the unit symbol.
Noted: 0.65 MPa
